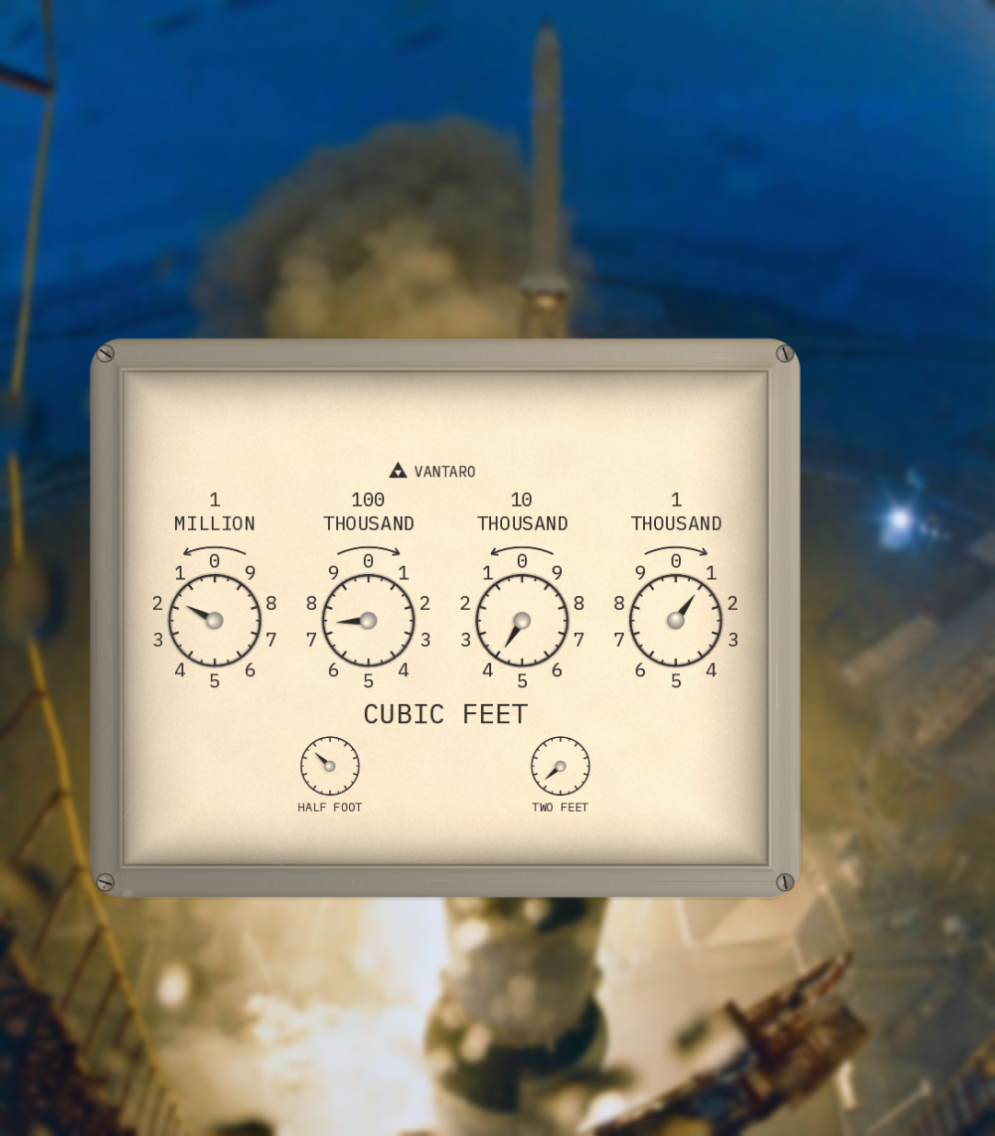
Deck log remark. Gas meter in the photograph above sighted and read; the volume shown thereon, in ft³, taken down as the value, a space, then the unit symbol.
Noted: 174100 ft³
